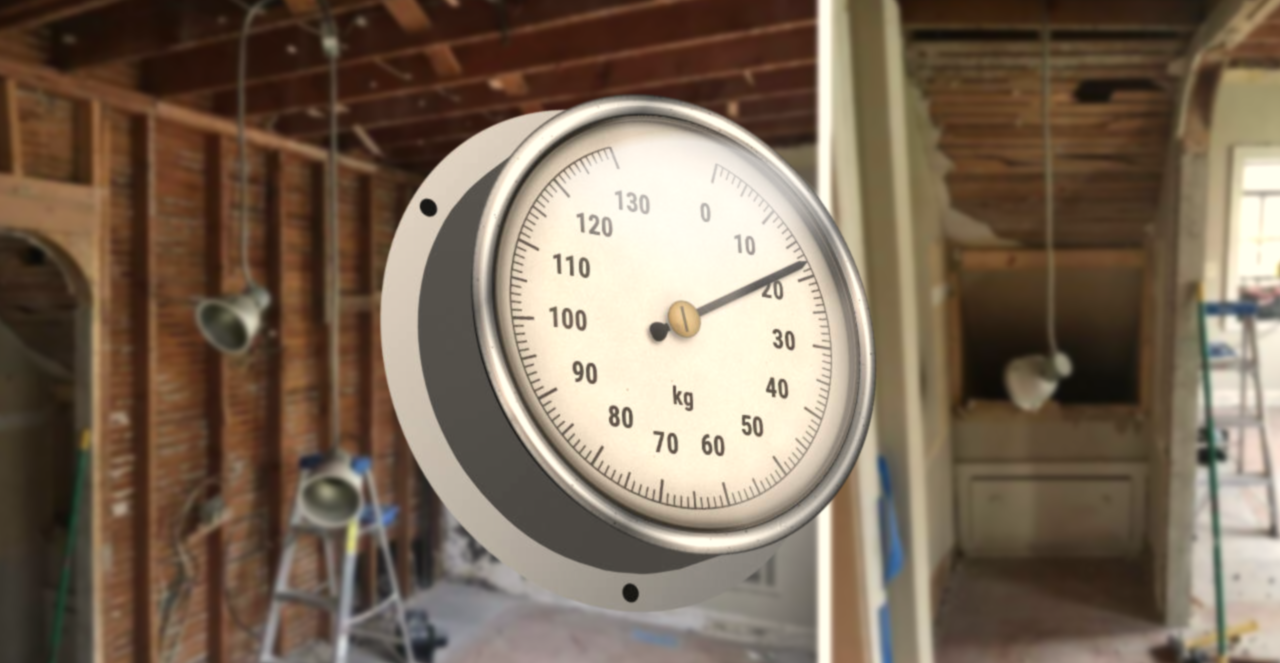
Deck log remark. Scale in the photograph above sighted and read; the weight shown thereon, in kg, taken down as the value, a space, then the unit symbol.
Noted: 18 kg
